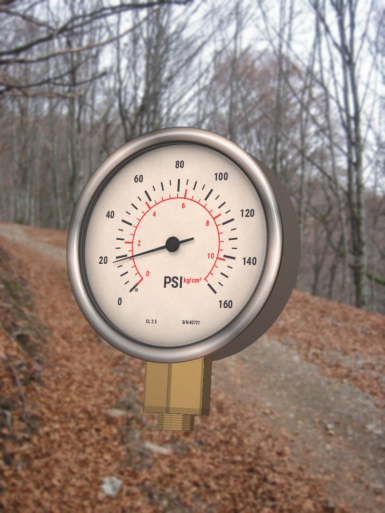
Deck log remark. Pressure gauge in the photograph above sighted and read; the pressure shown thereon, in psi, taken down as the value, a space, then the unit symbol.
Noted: 17.5 psi
